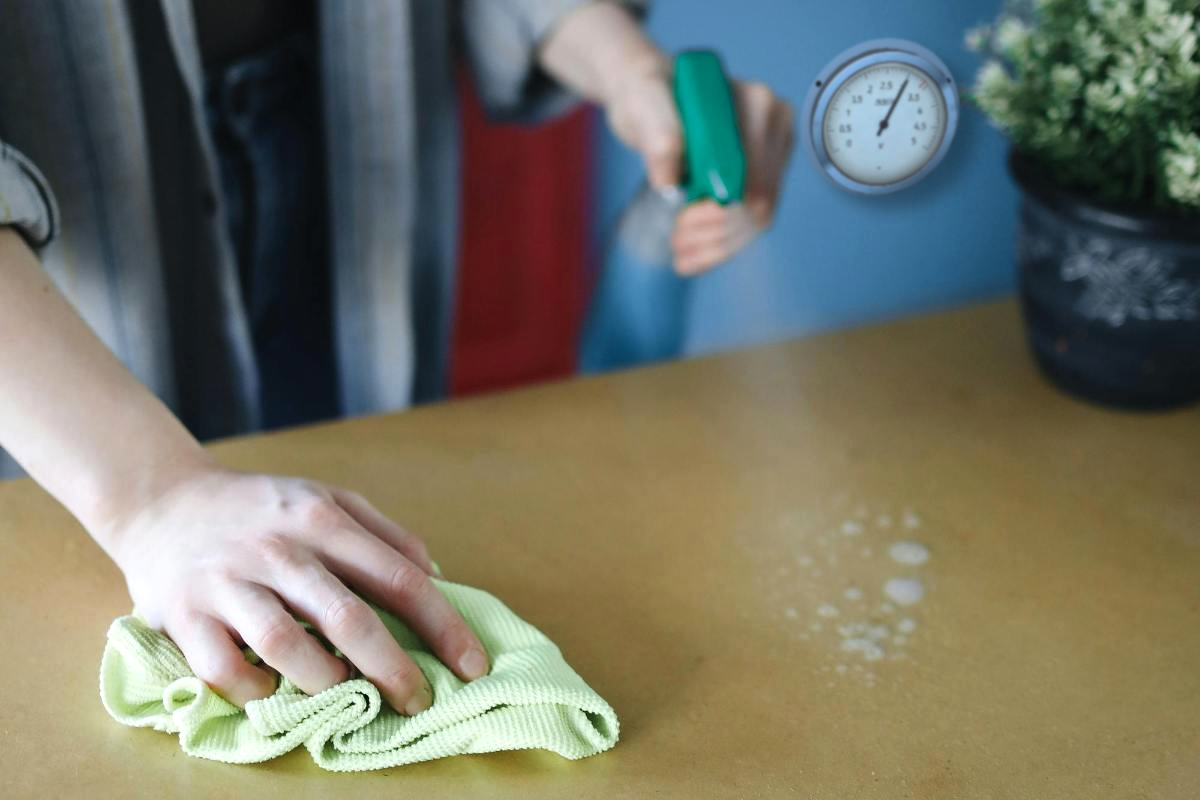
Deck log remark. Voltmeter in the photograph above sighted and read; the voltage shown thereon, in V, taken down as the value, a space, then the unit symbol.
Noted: 3 V
